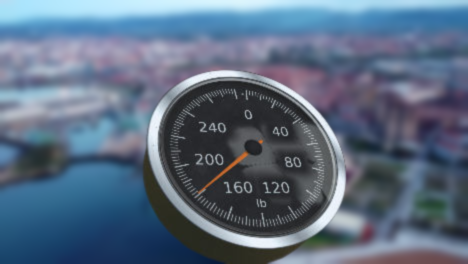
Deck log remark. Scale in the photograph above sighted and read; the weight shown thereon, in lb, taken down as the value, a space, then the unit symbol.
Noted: 180 lb
